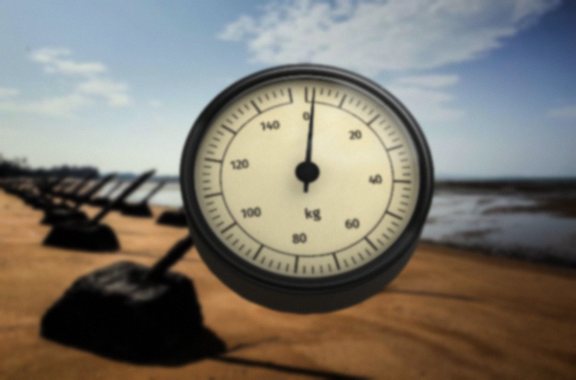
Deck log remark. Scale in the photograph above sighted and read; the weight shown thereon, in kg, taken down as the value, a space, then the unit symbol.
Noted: 2 kg
